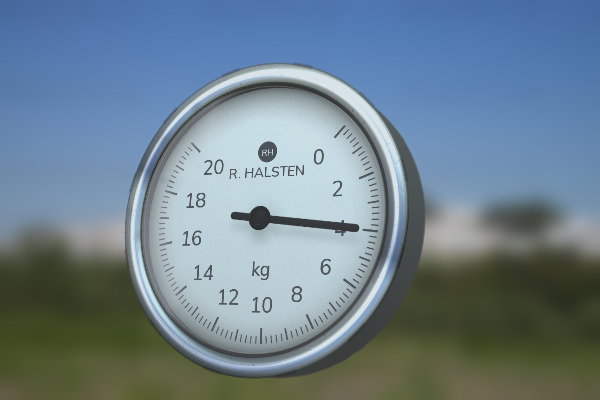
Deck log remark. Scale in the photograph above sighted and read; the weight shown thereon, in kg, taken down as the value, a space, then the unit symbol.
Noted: 4 kg
